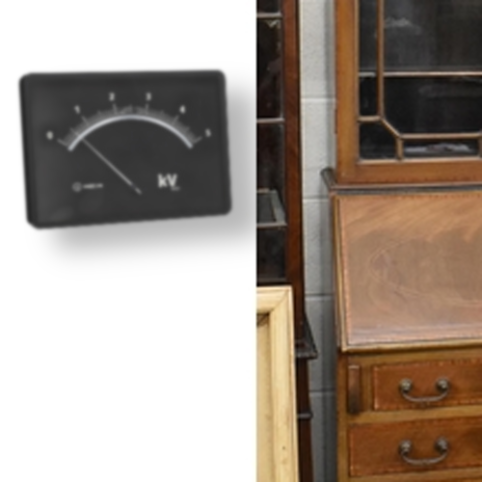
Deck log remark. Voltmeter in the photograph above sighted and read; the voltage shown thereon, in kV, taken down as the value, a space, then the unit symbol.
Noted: 0.5 kV
